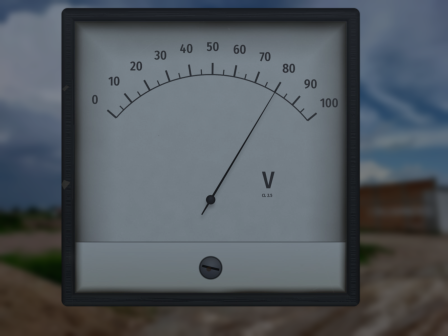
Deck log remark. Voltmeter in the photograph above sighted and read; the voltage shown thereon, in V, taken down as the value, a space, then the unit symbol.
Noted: 80 V
